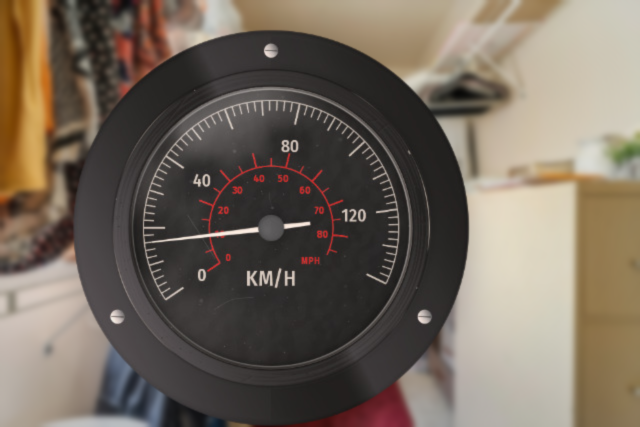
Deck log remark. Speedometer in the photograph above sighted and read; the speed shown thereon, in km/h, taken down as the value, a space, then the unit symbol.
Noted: 16 km/h
